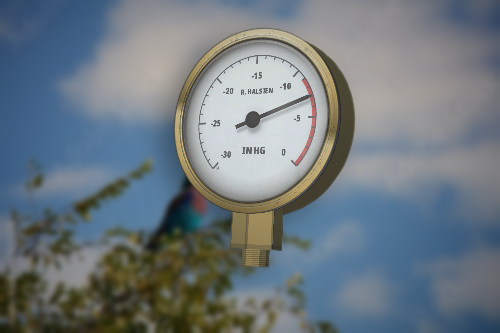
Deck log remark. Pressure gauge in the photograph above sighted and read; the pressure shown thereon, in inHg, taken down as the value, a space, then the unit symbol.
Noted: -7 inHg
